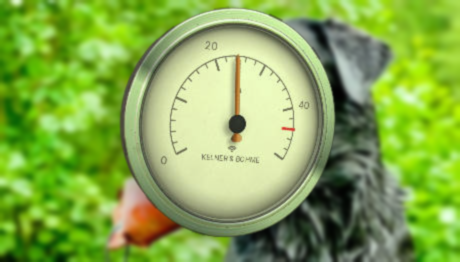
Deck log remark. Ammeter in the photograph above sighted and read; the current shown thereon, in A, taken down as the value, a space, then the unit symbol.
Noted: 24 A
